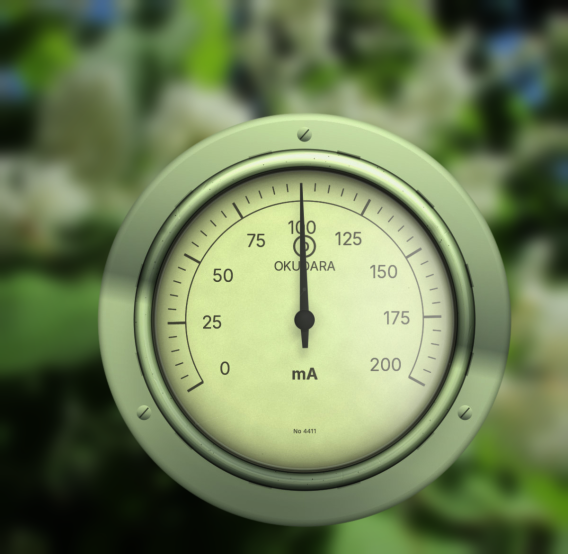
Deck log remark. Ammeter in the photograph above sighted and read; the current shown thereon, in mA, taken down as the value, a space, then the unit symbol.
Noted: 100 mA
